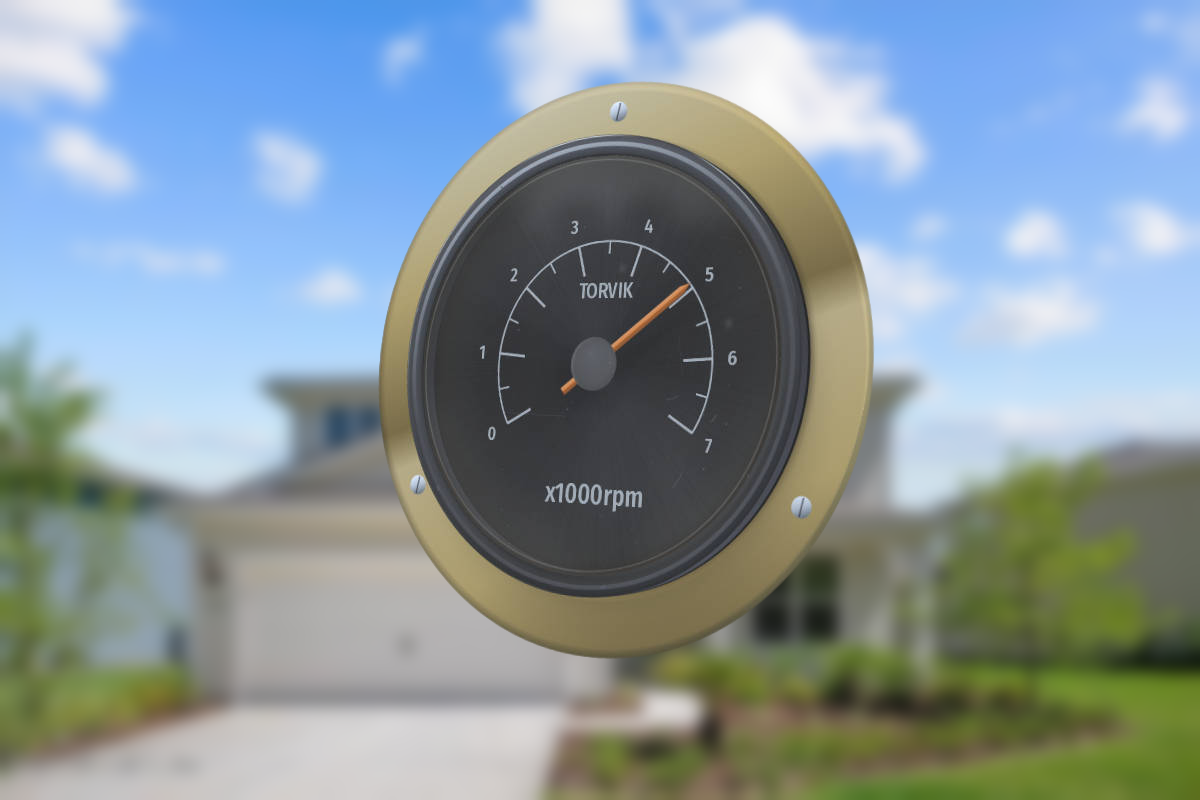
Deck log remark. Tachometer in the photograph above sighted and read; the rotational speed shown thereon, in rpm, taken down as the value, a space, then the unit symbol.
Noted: 5000 rpm
